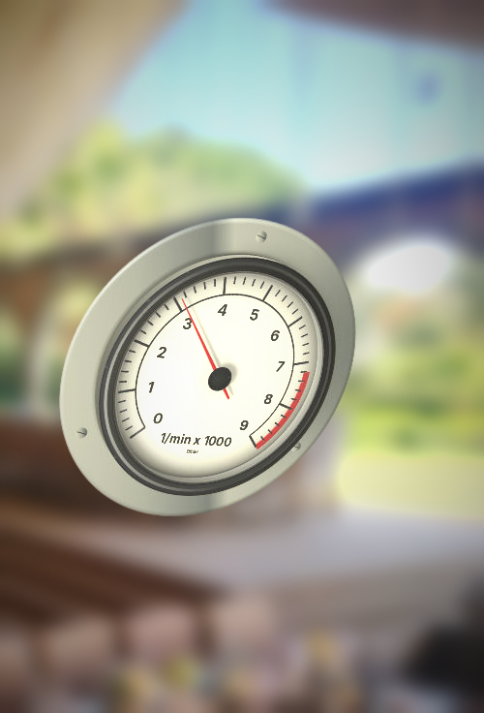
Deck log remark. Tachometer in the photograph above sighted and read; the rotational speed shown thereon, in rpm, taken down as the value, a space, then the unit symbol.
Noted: 3100 rpm
